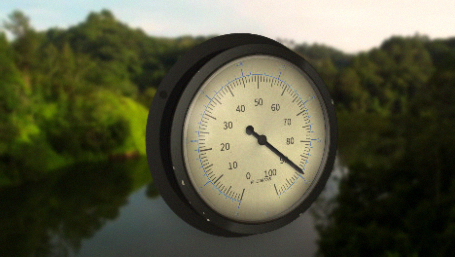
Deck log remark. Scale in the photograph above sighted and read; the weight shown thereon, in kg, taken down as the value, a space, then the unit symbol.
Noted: 90 kg
